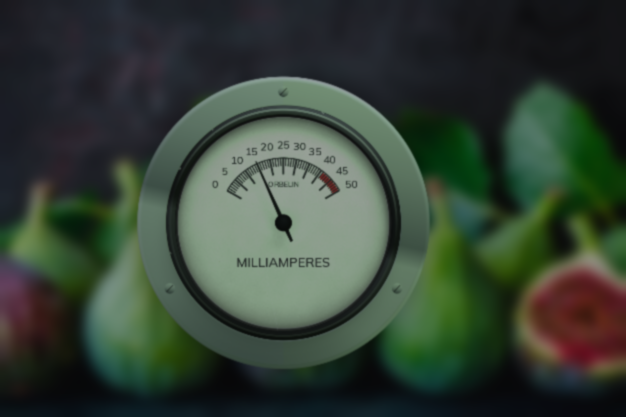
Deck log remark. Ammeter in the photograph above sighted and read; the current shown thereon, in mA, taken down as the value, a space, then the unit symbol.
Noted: 15 mA
